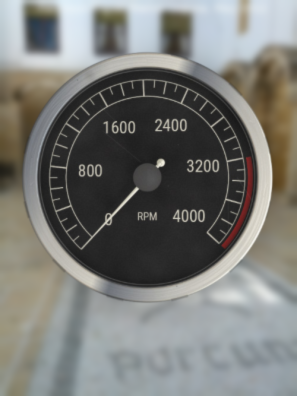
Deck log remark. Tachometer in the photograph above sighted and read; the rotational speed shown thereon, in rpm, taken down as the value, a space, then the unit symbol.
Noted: 0 rpm
